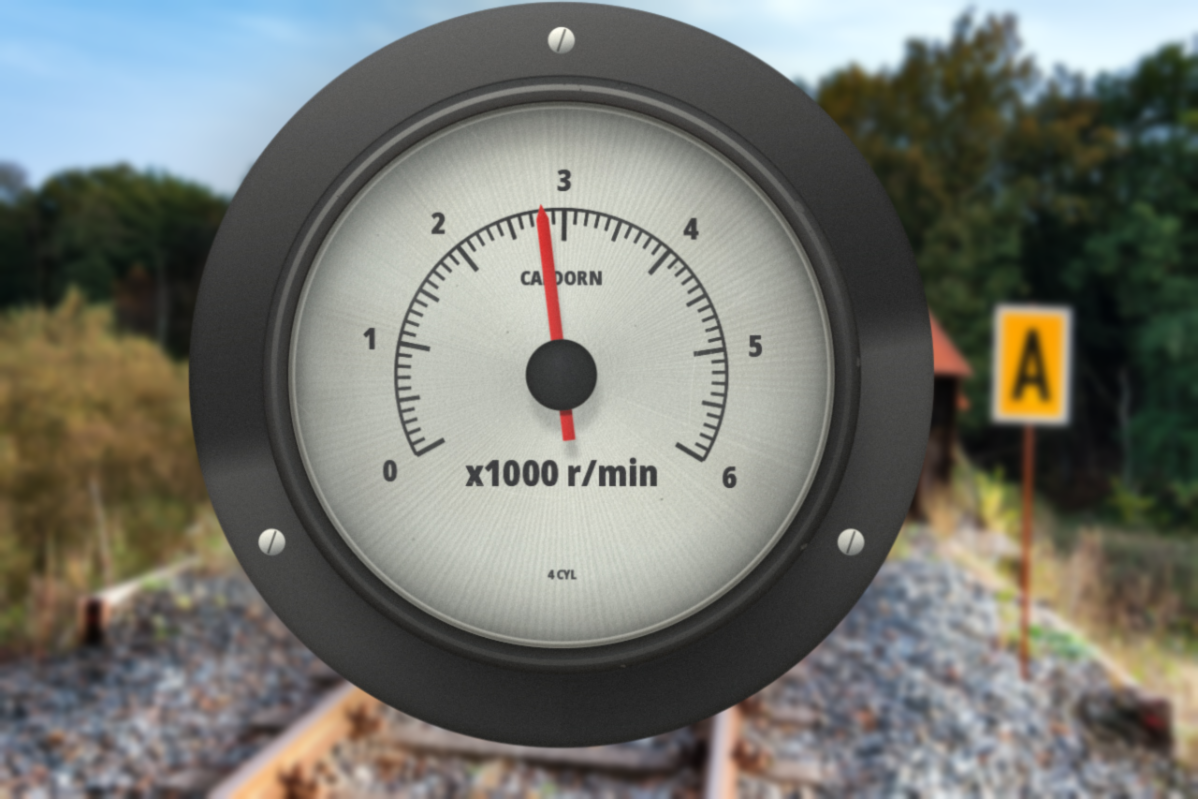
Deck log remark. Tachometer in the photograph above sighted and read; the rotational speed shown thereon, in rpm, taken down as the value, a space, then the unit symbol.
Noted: 2800 rpm
